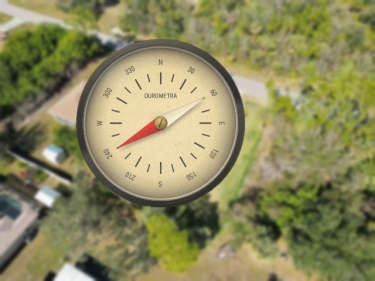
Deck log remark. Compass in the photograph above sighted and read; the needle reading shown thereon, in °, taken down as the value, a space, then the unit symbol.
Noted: 240 °
